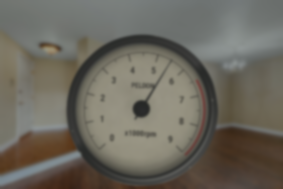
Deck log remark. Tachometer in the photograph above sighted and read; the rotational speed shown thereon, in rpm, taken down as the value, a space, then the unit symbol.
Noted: 5500 rpm
